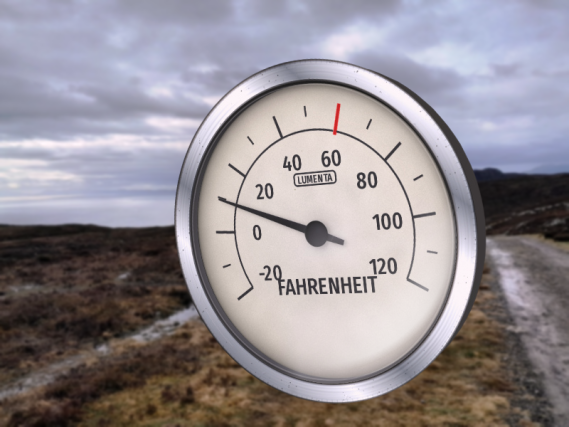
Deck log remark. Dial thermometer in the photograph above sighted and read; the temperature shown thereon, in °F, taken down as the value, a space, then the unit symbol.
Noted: 10 °F
